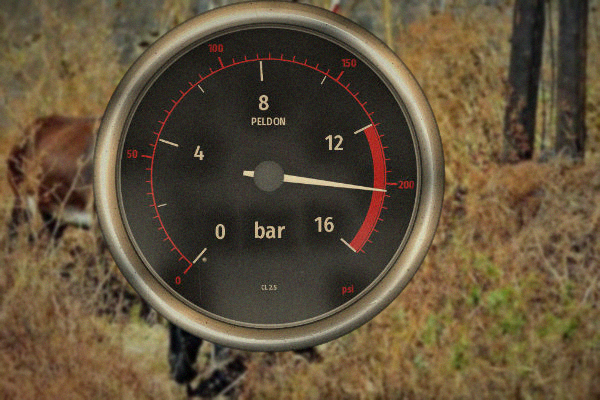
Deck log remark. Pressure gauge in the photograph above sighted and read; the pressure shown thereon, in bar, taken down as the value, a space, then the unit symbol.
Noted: 14 bar
